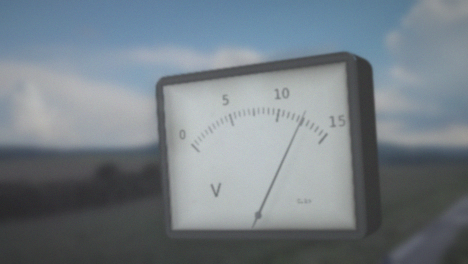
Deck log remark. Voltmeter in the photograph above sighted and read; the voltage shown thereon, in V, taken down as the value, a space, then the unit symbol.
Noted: 12.5 V
